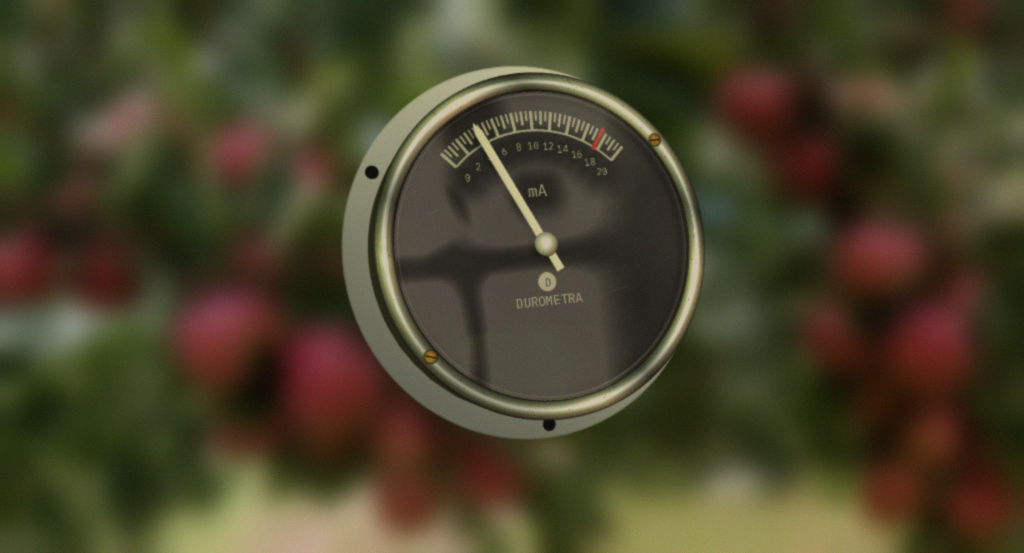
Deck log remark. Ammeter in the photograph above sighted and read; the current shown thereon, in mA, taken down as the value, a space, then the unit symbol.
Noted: 4 mA
